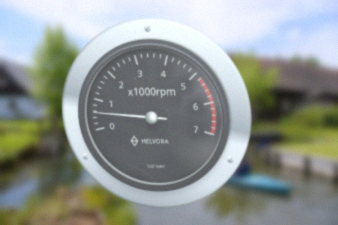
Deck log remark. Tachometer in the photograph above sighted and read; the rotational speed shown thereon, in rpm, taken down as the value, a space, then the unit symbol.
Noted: 600 rpm
